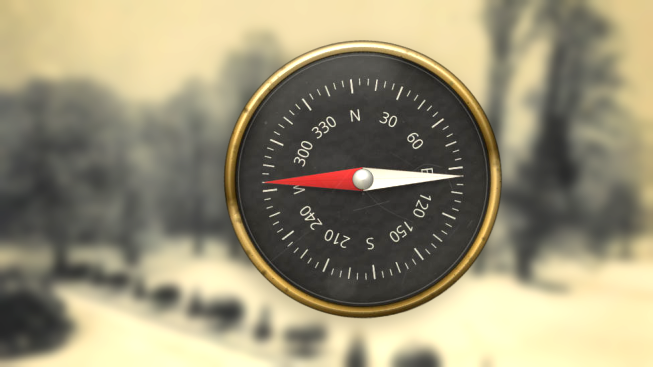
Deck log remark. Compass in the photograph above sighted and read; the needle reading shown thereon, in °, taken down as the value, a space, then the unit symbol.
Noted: 275 °
